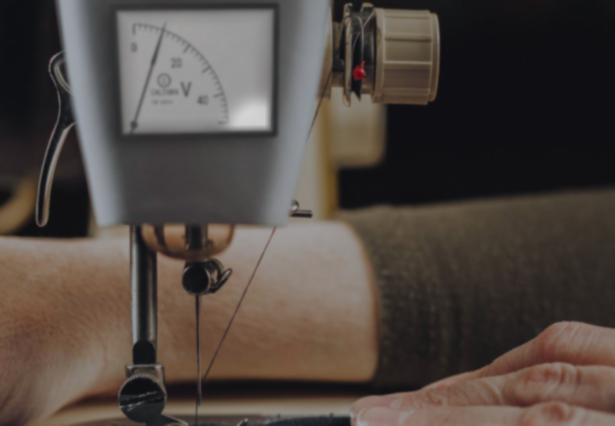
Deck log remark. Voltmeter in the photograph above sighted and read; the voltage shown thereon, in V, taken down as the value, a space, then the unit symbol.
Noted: 10 V
